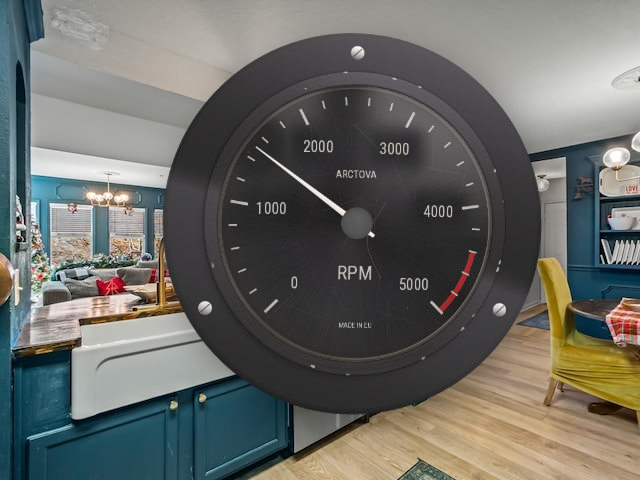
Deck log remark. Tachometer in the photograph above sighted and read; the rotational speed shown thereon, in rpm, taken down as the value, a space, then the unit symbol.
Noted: 1500 rpm
